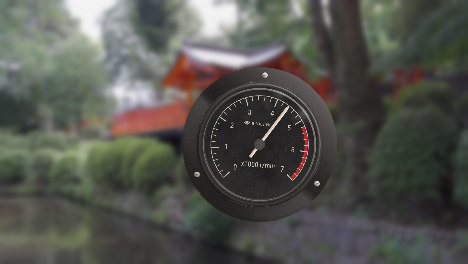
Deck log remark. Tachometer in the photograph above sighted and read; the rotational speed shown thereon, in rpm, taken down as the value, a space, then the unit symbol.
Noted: 4400 rpm
